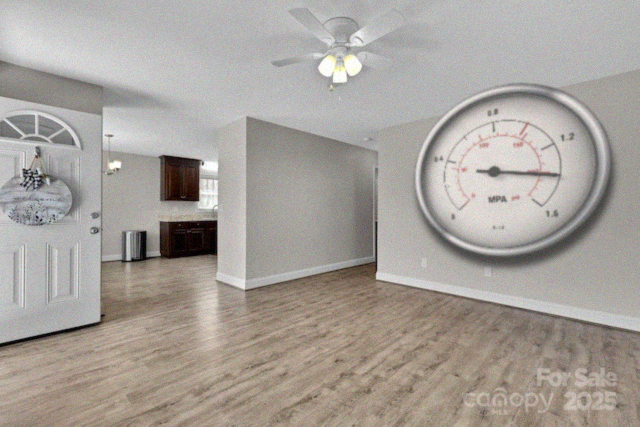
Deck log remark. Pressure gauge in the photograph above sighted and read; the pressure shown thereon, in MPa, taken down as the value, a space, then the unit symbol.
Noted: 1.4 MPa
